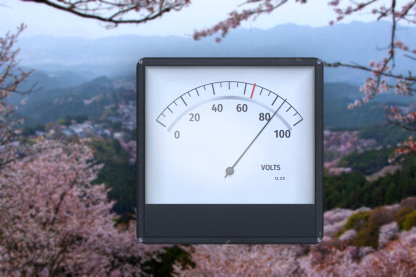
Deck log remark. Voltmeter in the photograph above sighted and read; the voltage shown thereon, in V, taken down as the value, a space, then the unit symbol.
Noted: 85 V
